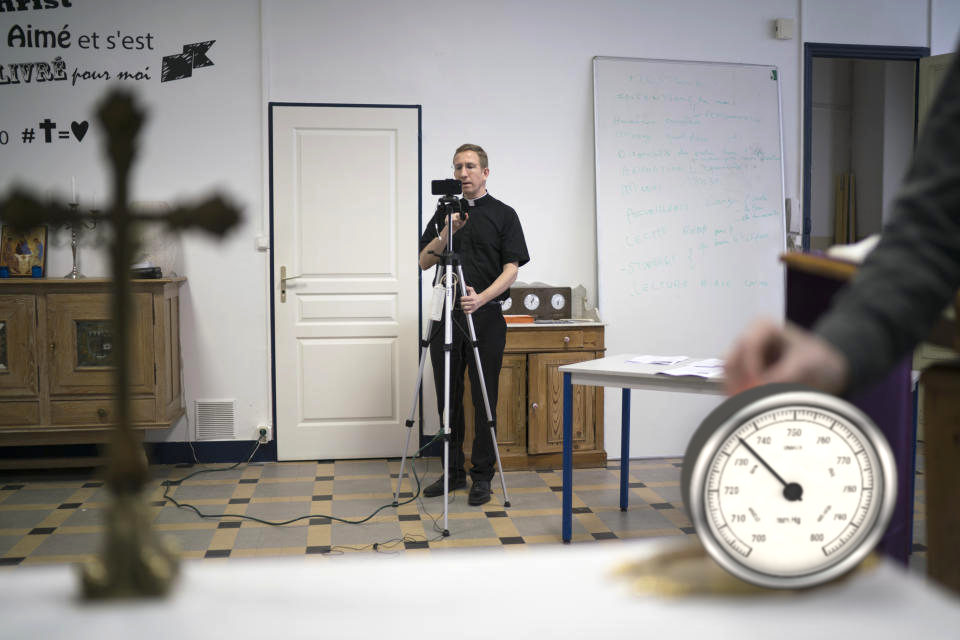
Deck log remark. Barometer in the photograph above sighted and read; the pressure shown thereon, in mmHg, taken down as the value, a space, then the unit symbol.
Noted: 735 mmHg
